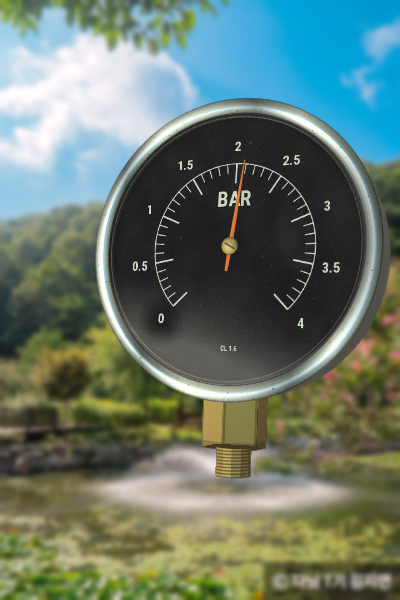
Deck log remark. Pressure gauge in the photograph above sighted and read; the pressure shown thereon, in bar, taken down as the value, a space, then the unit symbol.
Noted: 2.1 bar
